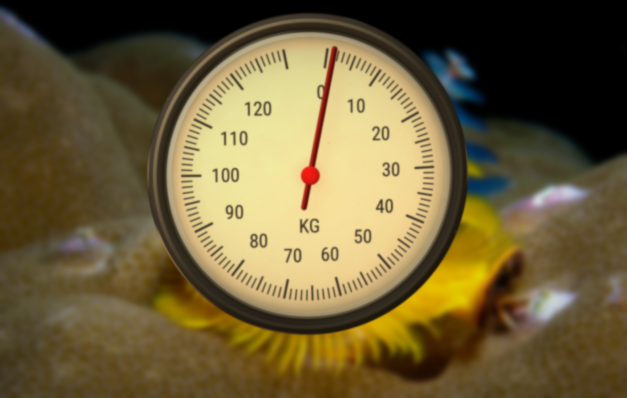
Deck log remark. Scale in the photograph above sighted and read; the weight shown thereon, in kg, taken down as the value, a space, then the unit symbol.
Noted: 1 kg
